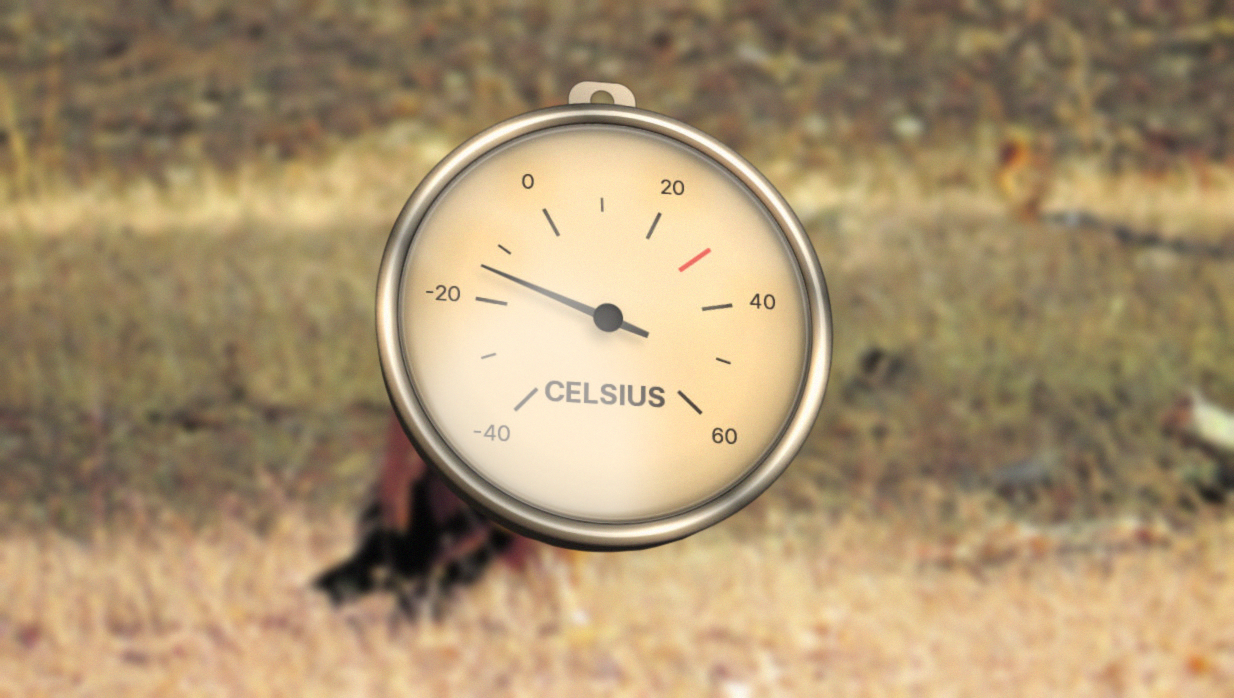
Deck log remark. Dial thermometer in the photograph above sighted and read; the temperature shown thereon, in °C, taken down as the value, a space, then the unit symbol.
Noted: -15 °C
